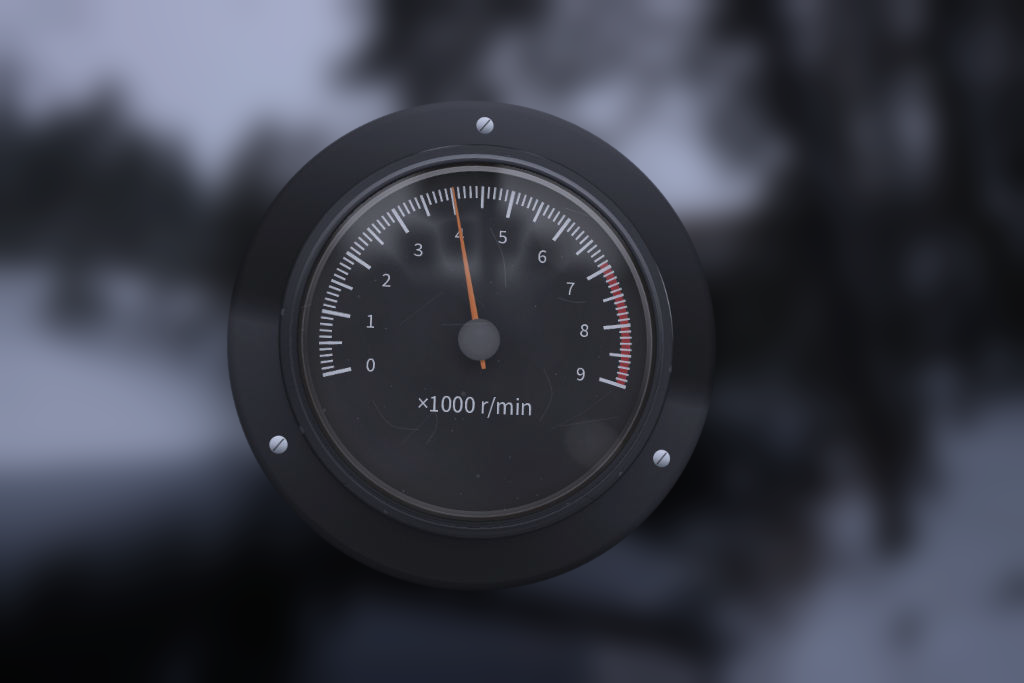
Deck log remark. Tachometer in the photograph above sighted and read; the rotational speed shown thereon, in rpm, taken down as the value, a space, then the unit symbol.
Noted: 4000 rpm
